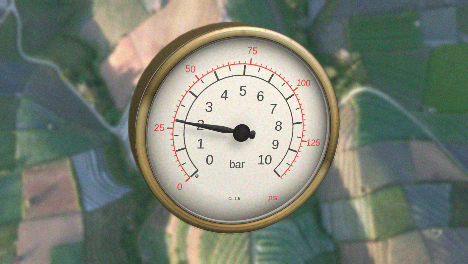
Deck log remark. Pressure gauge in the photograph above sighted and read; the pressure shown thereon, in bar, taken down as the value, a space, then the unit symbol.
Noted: 2 bar
